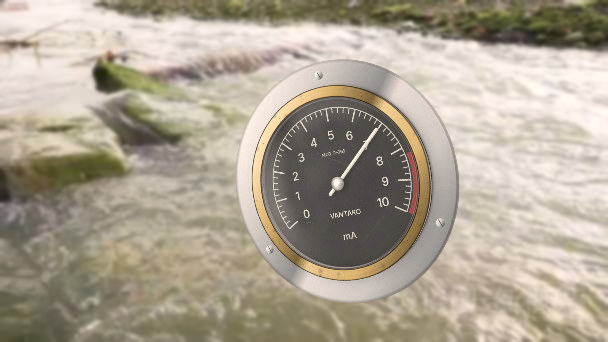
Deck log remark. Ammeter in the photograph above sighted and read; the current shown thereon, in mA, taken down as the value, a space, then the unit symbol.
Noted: 7 mA
